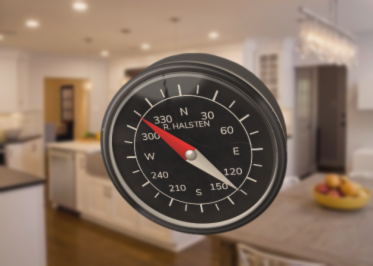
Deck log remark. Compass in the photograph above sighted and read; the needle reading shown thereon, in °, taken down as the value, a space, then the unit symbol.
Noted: 315 °
